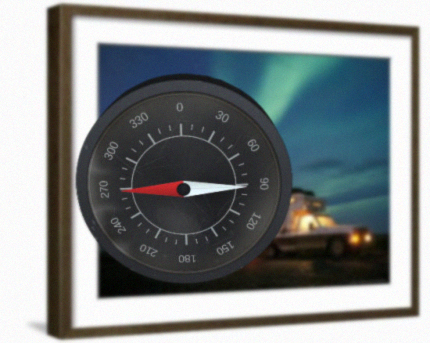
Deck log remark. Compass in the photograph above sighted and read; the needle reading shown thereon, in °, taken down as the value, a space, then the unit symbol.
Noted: 270 °
